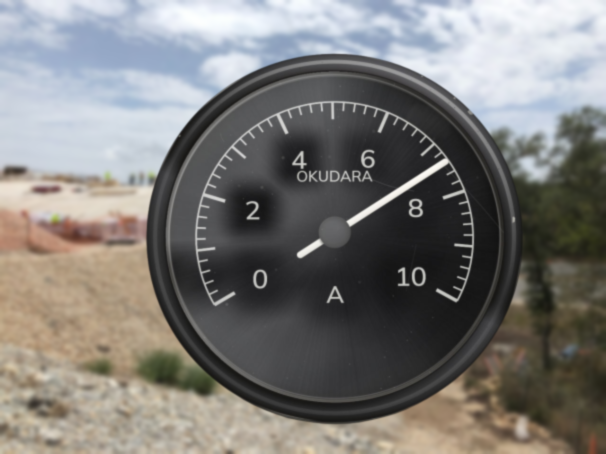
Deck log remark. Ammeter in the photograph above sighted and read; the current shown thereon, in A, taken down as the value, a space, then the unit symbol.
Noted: 7.4 A
